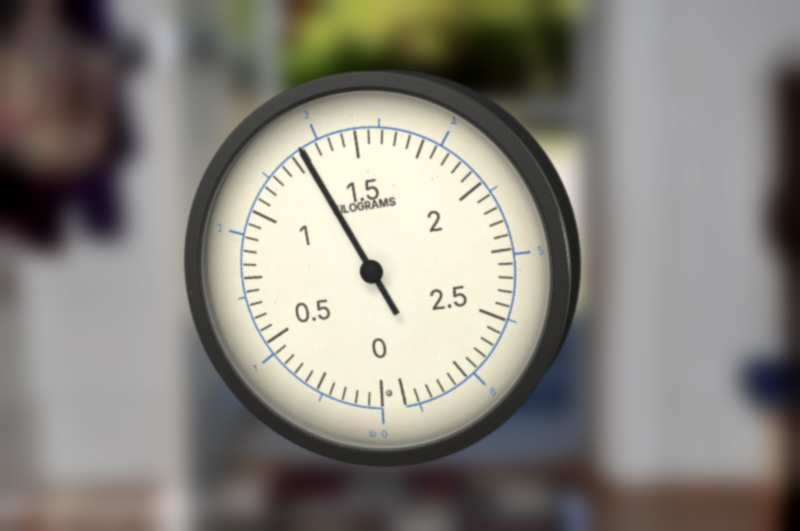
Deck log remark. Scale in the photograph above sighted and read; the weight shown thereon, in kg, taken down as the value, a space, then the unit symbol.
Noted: 1.3 kg
